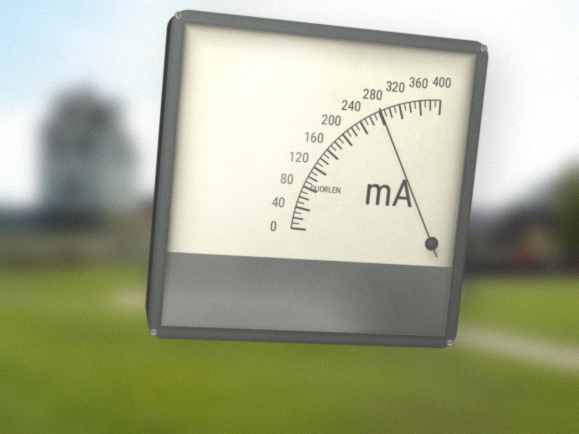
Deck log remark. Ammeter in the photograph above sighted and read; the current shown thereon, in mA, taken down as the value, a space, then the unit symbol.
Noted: 280 mA
